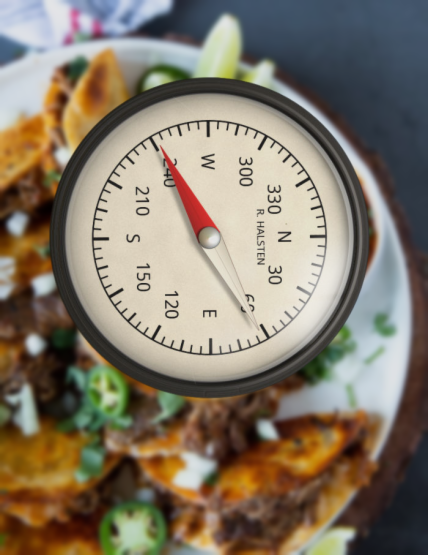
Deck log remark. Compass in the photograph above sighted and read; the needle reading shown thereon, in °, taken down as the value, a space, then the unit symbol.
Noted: 242.5 °
